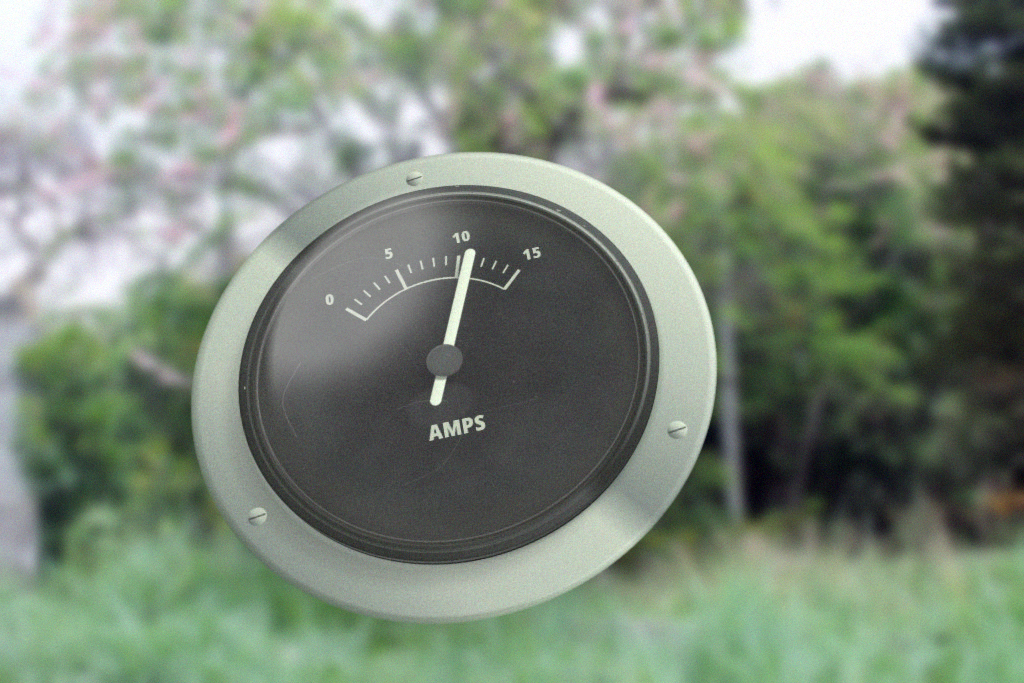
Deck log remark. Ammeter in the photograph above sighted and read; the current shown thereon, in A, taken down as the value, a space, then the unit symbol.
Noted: 11 A
